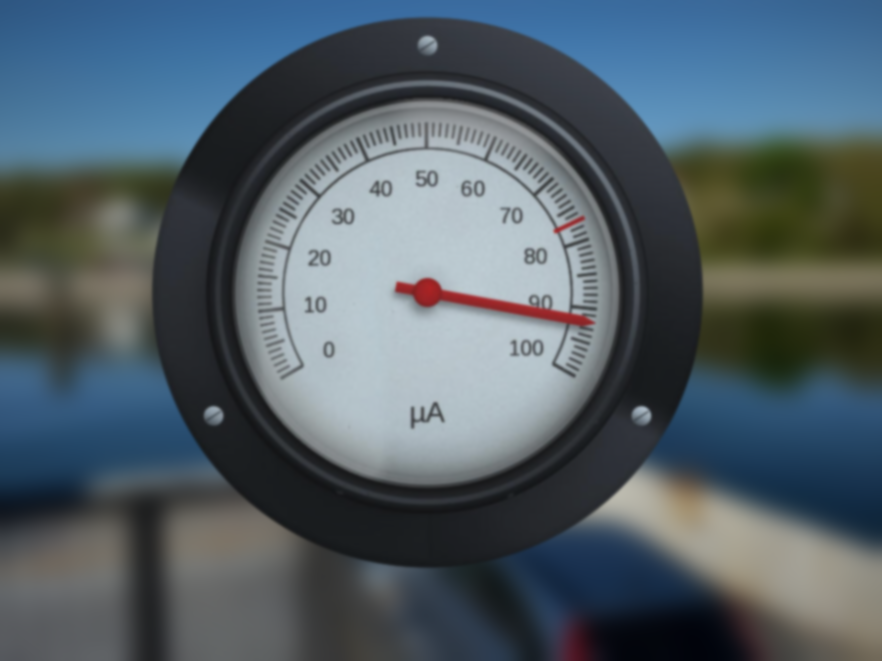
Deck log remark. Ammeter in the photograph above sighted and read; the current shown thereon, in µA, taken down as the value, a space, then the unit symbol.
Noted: 92 µA
